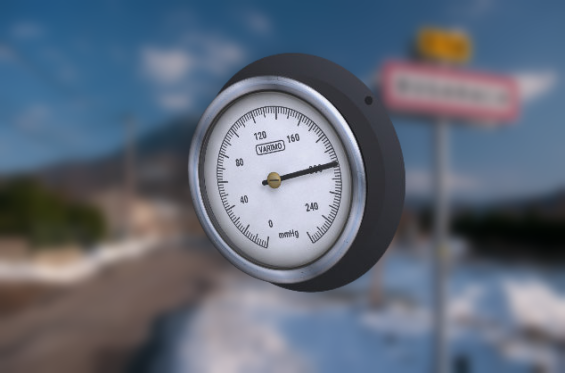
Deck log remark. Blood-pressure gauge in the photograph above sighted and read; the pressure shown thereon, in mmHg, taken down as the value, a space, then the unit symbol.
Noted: 200 mmHg
